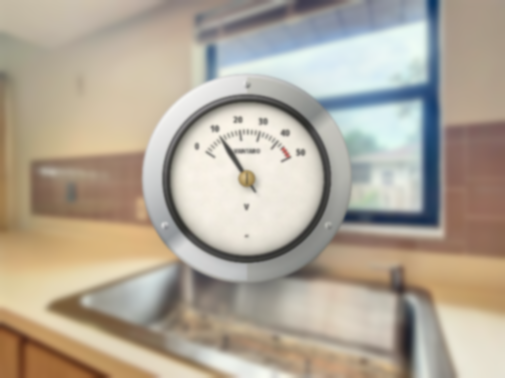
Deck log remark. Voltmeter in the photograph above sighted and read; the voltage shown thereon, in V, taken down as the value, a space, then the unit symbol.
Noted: 10 V
